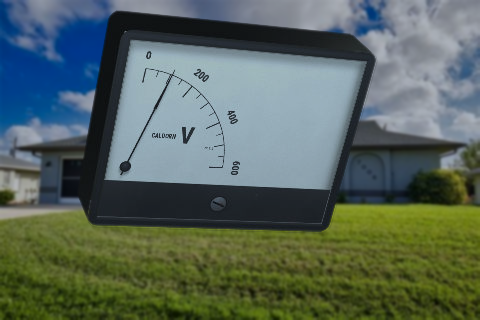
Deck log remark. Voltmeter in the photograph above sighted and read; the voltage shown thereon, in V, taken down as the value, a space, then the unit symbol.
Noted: 100 V
